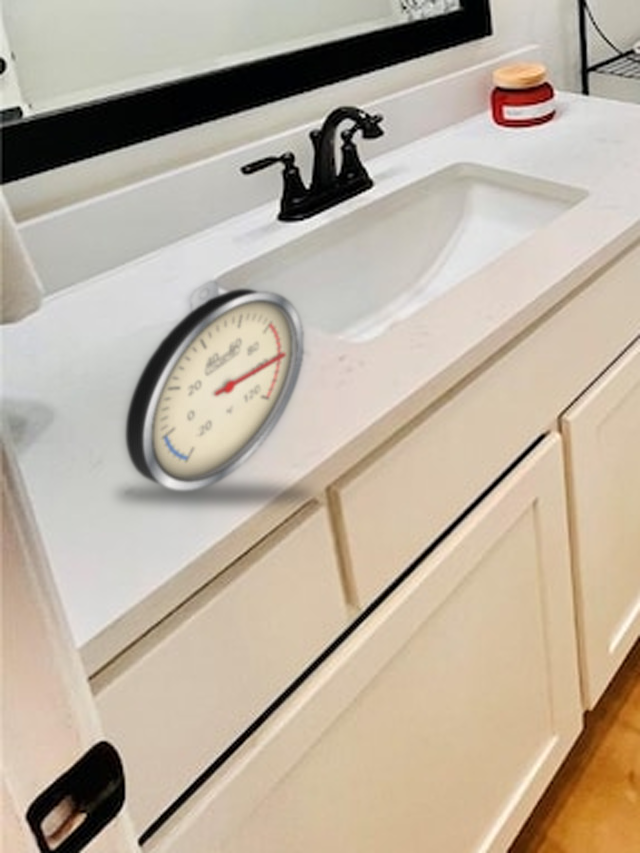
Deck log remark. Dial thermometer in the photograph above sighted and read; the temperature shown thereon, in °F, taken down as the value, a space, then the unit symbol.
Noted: 100 °F
